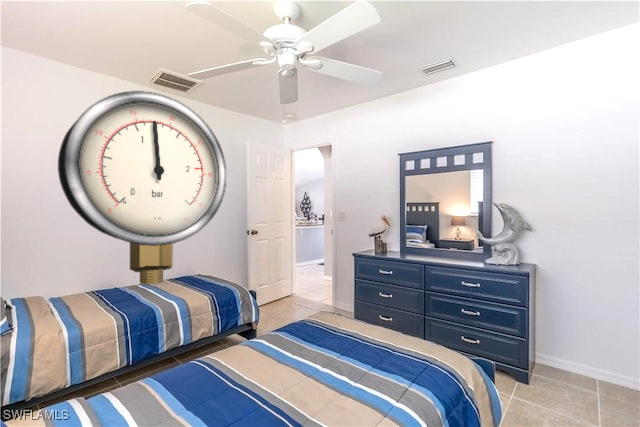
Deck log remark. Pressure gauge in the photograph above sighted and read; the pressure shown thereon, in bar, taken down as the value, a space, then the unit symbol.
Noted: 1.2 bar
